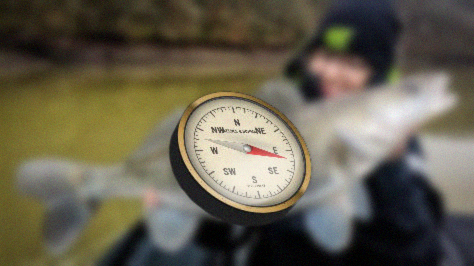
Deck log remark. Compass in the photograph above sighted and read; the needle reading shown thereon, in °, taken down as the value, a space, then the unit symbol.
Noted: 105 °
